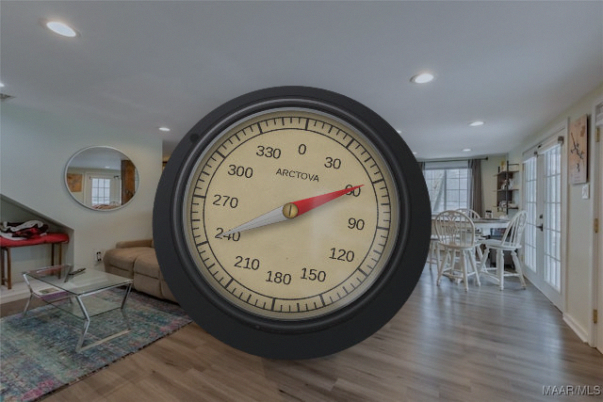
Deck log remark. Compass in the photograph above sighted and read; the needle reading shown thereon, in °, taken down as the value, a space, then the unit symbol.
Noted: 60 °
